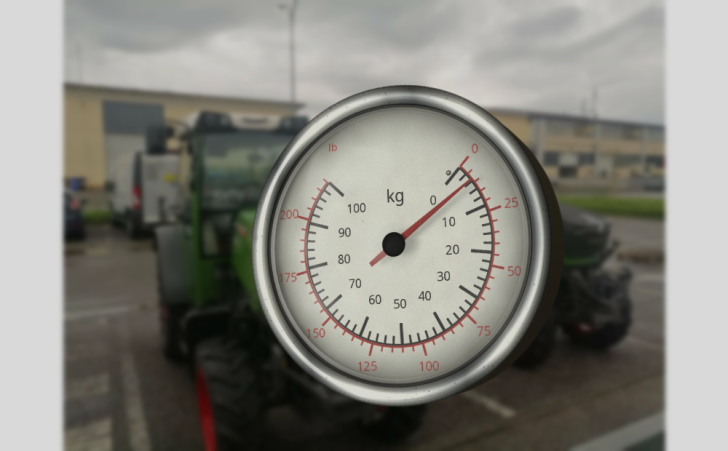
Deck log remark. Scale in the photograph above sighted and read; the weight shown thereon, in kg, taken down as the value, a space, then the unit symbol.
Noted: 4 kg
